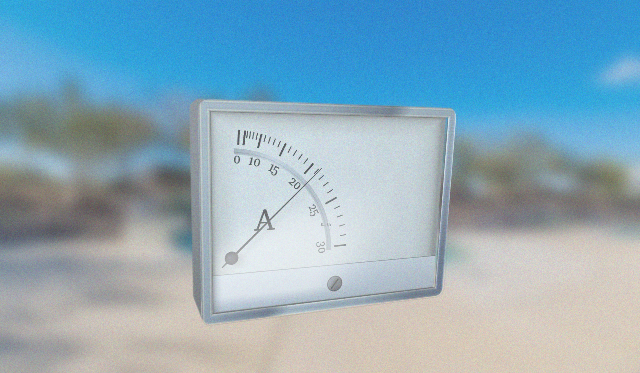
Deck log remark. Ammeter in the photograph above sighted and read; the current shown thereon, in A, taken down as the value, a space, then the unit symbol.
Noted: 21 A
